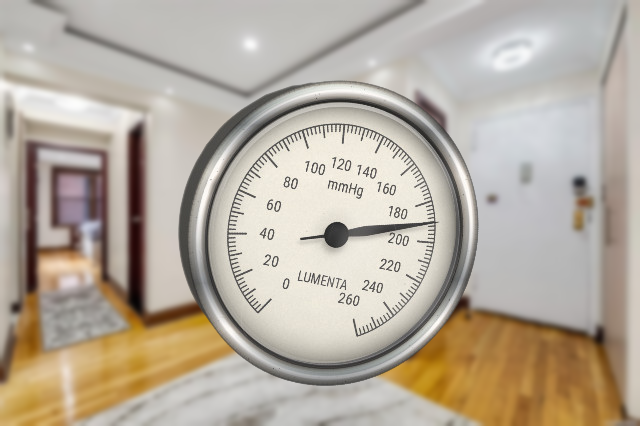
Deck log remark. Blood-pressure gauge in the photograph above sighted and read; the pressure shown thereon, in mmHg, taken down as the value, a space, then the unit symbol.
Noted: 190 mmHg
